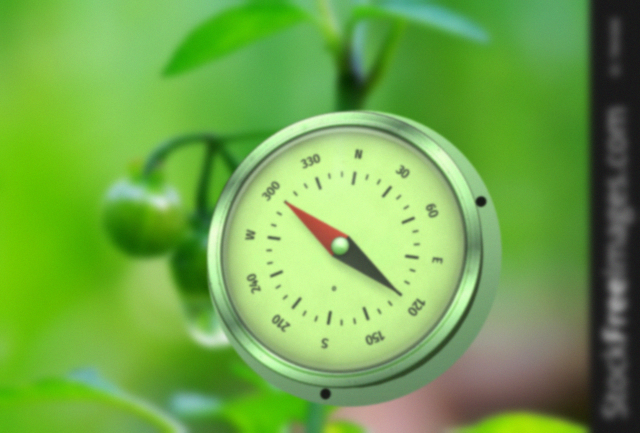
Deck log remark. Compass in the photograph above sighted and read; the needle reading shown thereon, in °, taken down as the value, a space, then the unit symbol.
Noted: 300 °
